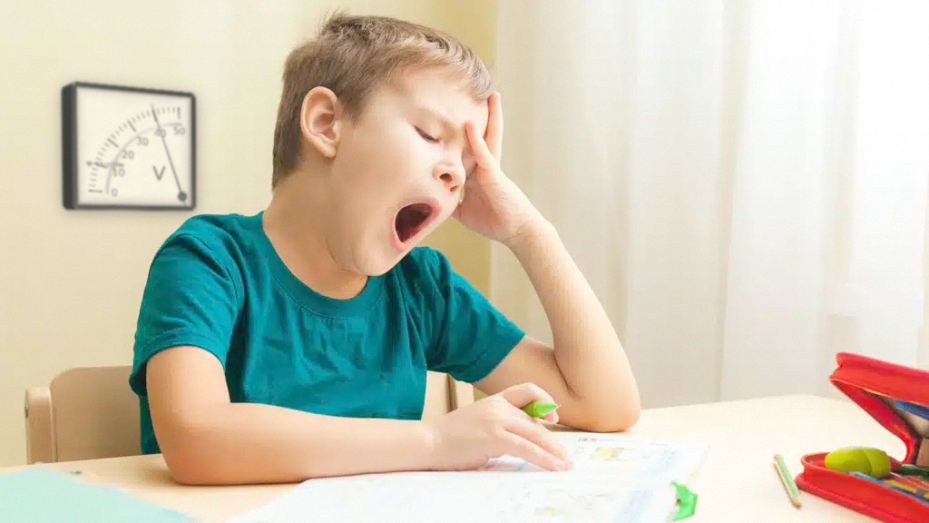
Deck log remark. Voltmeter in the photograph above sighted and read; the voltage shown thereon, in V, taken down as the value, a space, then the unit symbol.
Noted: 40 V
